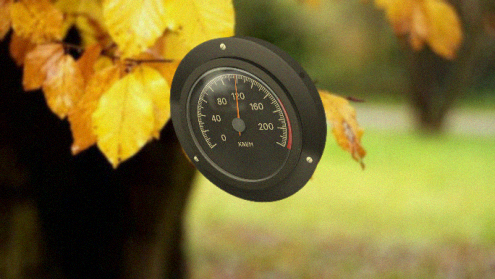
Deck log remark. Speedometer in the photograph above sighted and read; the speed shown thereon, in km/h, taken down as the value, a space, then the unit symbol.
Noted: 120 km/h
